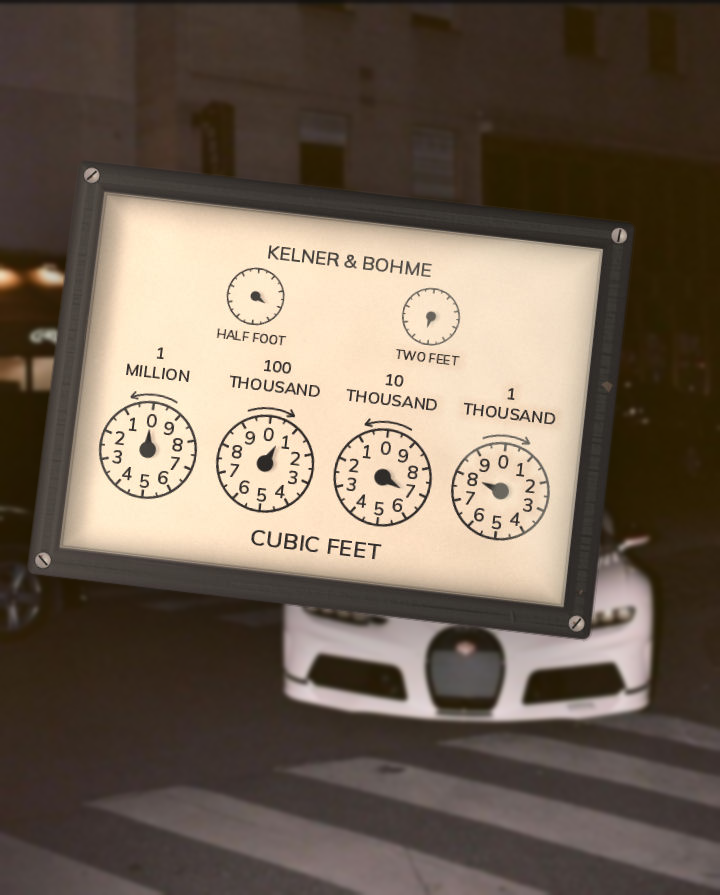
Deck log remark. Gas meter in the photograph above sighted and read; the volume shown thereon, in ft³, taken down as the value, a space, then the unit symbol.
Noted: 6800 ft³
